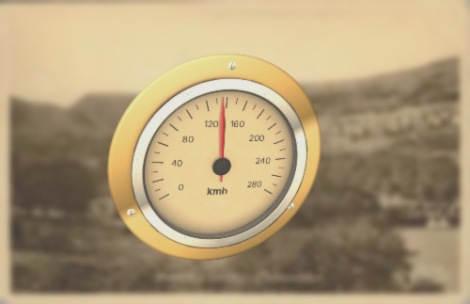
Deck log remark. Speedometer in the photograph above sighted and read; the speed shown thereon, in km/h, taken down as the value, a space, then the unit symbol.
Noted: 135 km/h
